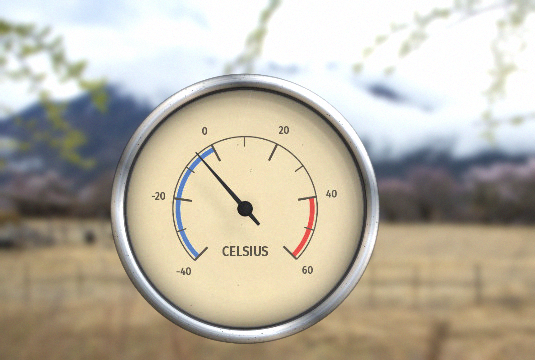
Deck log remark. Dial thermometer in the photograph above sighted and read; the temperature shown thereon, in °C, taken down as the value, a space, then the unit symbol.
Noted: -5 °C
